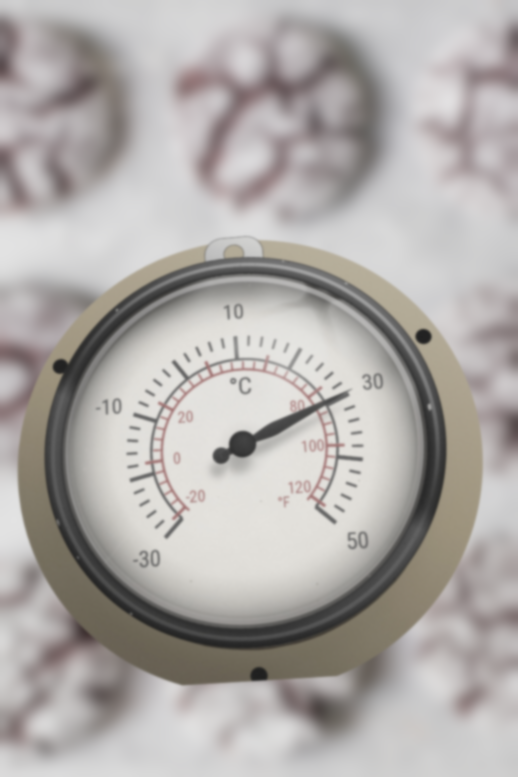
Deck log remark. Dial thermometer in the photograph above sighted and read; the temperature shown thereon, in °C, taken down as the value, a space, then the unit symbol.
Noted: 30 °C
